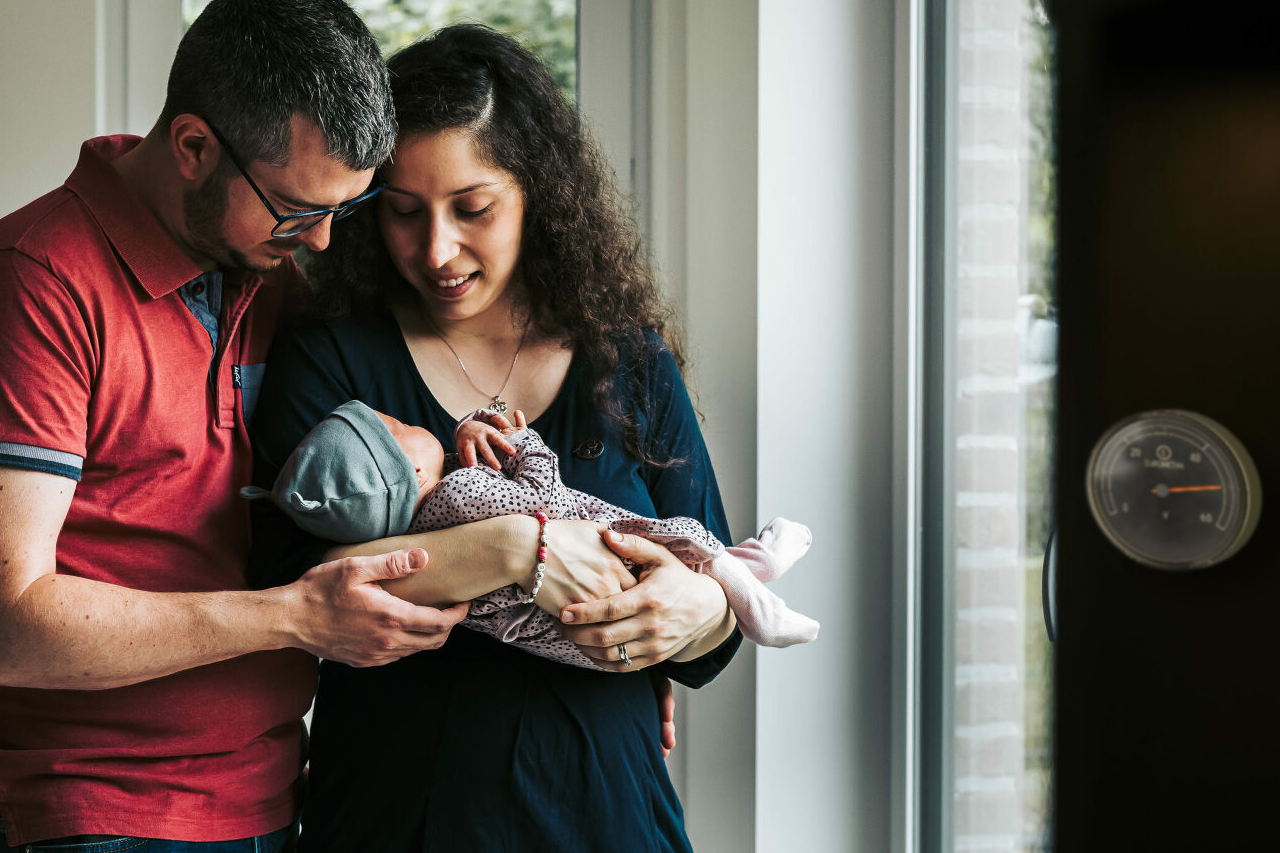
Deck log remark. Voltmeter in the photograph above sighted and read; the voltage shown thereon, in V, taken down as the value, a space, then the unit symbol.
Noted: 50 V
